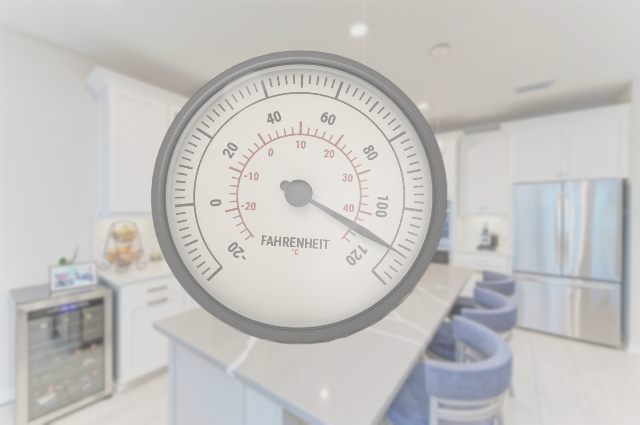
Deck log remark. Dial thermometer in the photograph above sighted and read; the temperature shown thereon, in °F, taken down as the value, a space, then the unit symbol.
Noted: 112 °F
